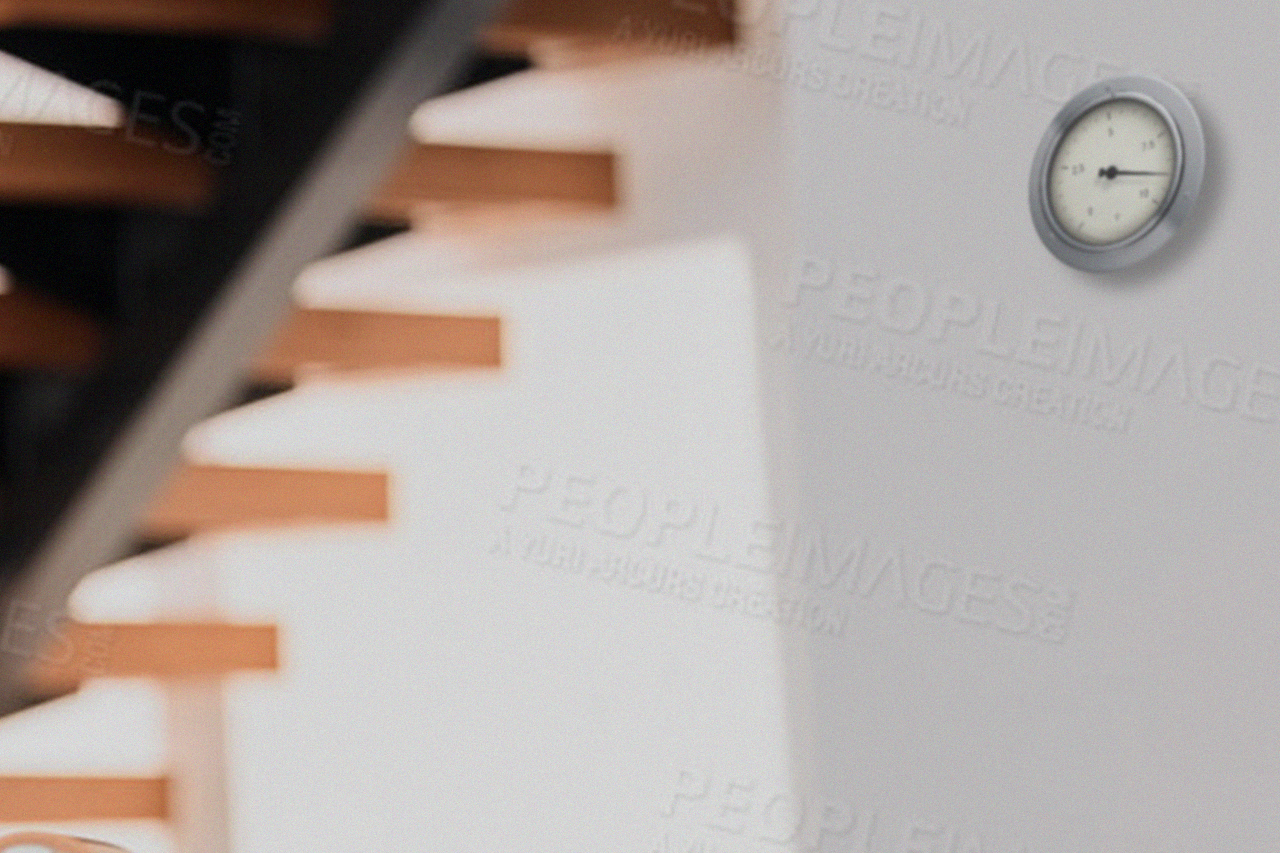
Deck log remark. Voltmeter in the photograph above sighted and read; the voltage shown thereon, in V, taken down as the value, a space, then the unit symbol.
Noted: 9 V
